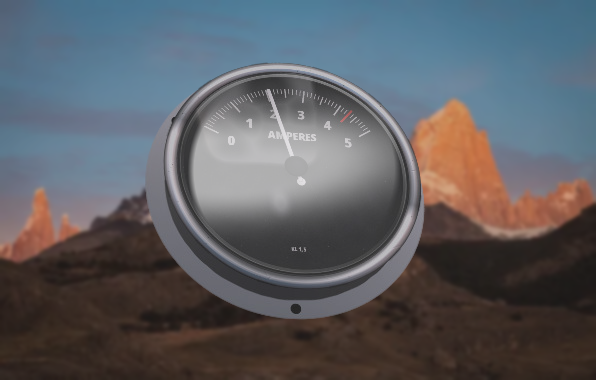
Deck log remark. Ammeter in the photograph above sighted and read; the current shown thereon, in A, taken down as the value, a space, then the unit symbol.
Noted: 2 A
